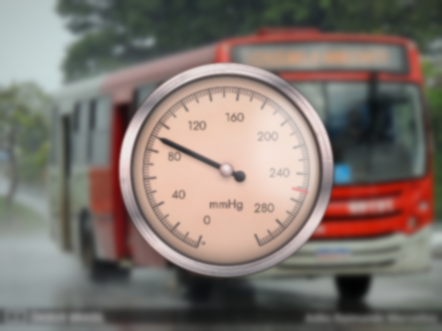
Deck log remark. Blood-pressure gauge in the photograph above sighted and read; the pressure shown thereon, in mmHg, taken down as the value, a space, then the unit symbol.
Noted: 90 mmHg
